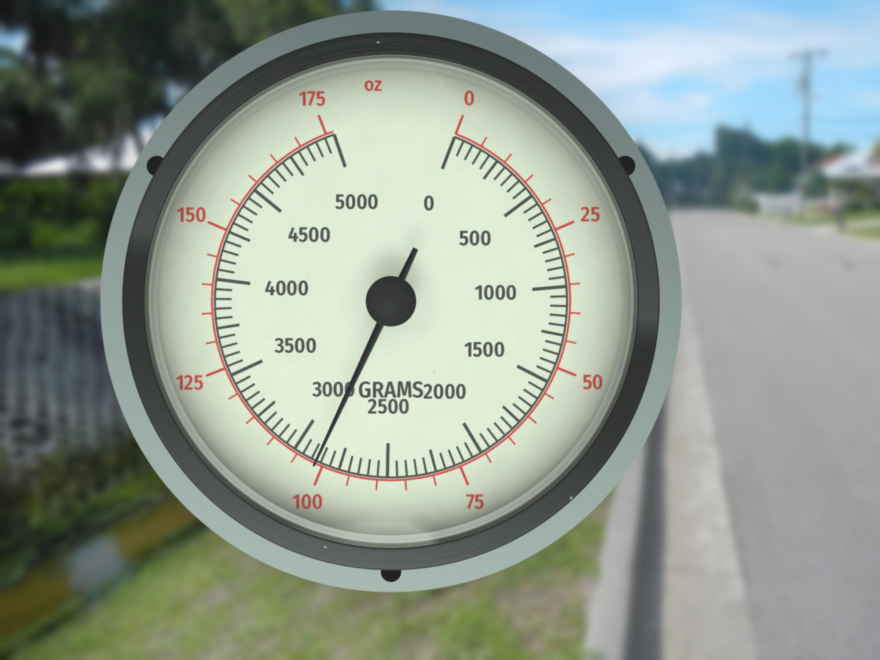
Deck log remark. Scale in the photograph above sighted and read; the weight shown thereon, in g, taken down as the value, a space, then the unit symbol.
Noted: 2875 g
